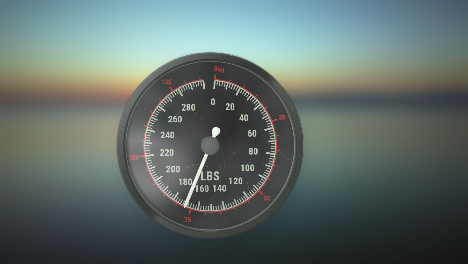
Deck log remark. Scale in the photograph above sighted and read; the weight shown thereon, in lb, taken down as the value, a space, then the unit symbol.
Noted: 170 lb
